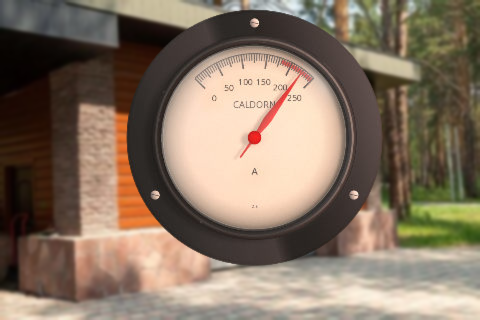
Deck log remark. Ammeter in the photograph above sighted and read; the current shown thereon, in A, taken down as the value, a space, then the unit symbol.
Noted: 225 A
